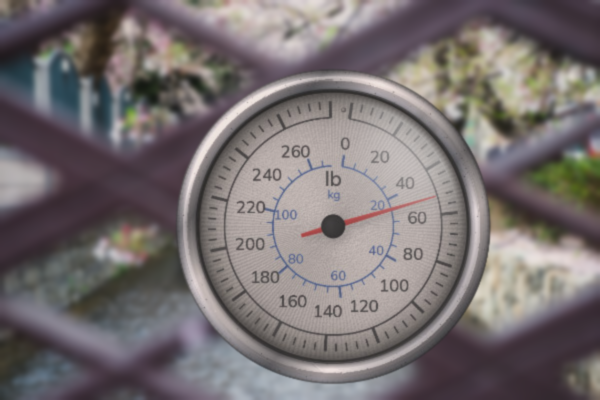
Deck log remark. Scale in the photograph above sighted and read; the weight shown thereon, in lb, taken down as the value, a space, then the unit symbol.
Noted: 52 lb
